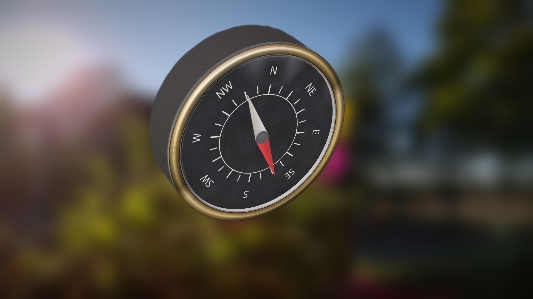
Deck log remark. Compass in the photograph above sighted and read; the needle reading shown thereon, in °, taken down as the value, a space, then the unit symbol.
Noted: 150 °
